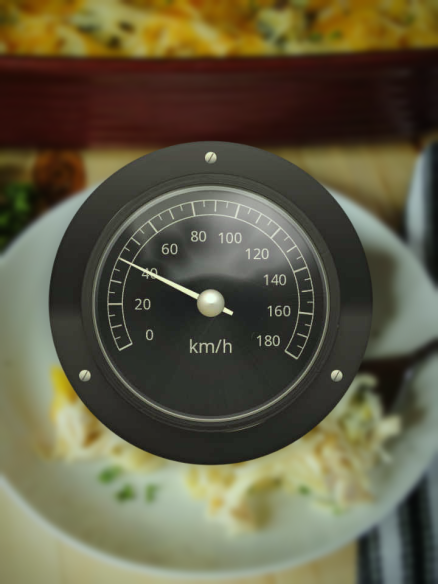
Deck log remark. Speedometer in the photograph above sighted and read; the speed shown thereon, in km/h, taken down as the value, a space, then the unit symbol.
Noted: 40 km/h
